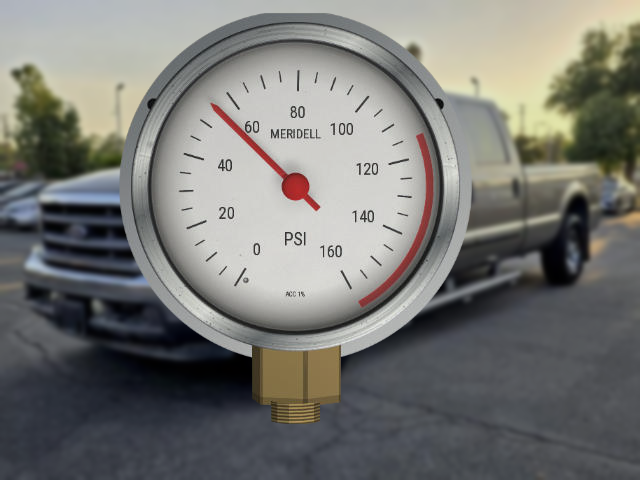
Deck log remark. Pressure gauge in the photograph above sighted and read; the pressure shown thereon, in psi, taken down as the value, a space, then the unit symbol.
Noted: 55 psi
